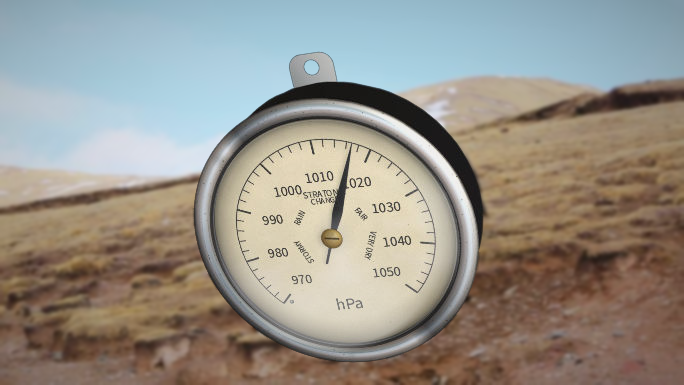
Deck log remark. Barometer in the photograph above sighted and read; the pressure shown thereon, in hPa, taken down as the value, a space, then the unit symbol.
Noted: 1017 hPa
